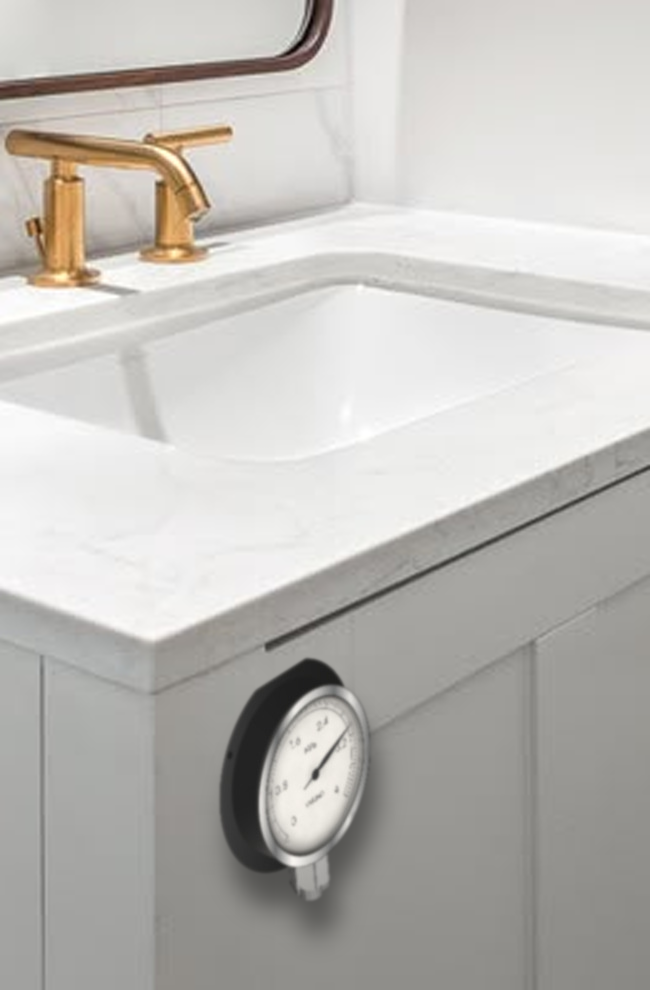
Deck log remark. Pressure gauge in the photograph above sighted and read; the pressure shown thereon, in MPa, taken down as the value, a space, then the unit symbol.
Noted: 3 MPa
